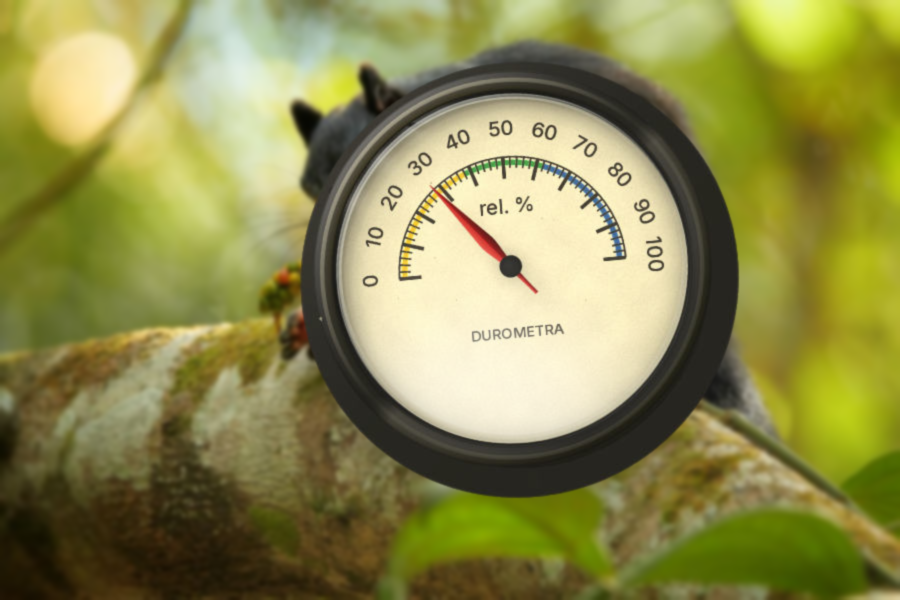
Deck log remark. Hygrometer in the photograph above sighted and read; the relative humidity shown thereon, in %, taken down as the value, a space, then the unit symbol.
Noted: 28 %
